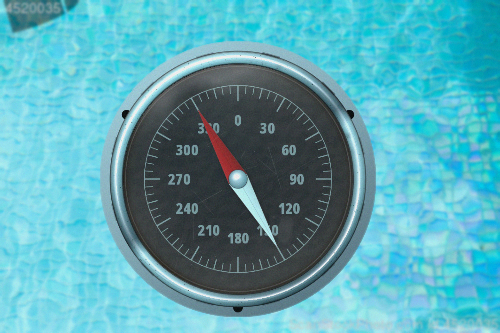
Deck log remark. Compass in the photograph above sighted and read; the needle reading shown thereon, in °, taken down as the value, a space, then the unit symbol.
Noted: 330 °
